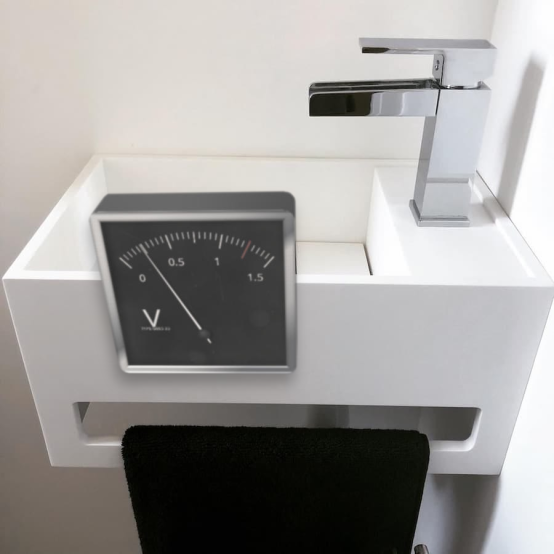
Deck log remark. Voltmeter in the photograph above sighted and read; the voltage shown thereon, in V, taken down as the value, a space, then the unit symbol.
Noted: 0.25 V
